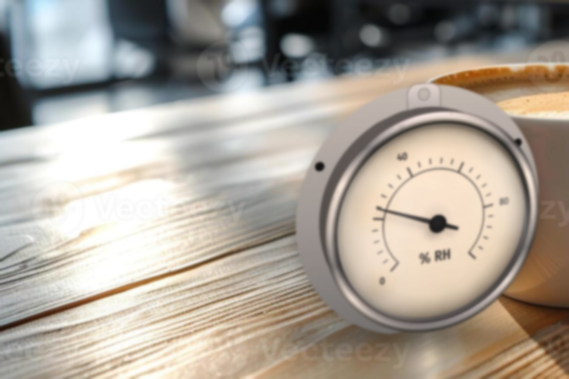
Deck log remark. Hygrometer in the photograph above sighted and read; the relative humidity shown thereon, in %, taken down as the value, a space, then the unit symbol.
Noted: 24 %
